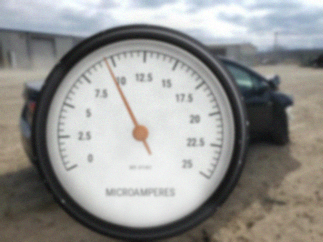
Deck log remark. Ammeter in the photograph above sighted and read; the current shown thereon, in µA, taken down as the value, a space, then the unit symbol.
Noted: 9.5 µA
